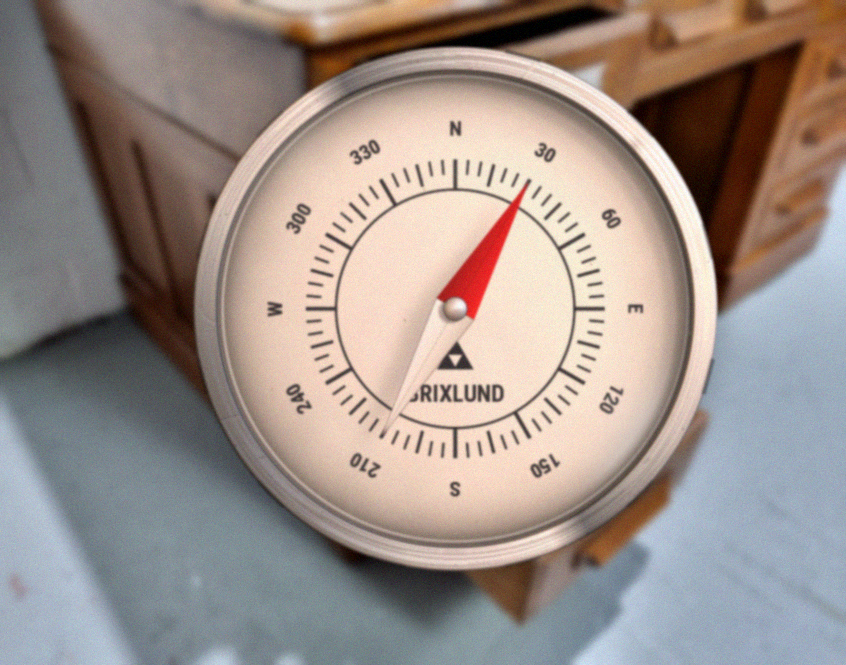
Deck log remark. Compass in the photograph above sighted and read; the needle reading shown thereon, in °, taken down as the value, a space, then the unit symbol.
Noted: 30 °
